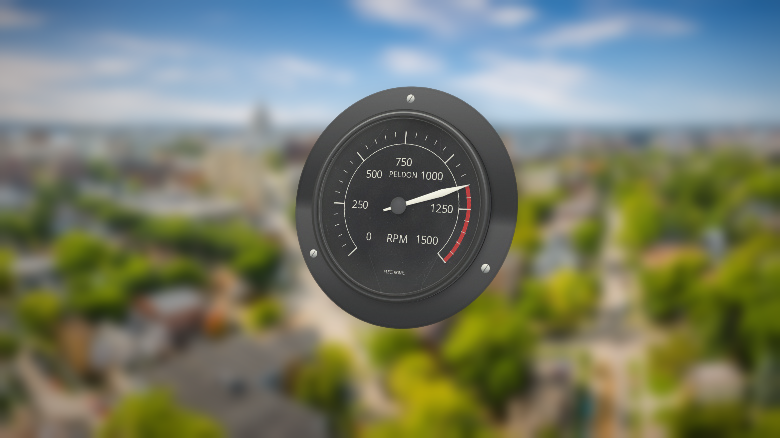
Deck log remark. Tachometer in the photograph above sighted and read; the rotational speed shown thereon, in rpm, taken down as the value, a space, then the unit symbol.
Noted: 1150 rpm
